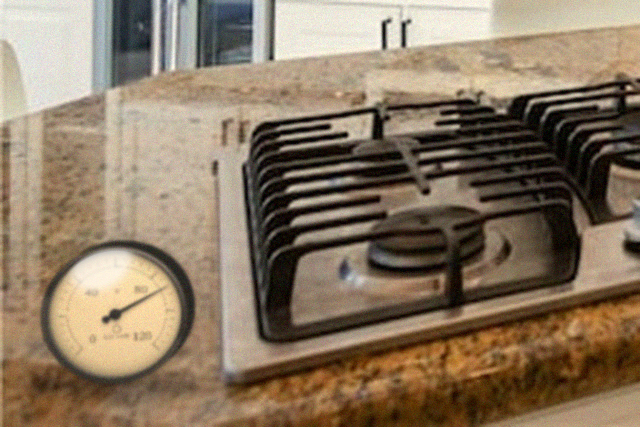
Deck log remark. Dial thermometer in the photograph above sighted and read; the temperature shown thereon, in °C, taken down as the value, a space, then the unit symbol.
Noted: 88 °C
